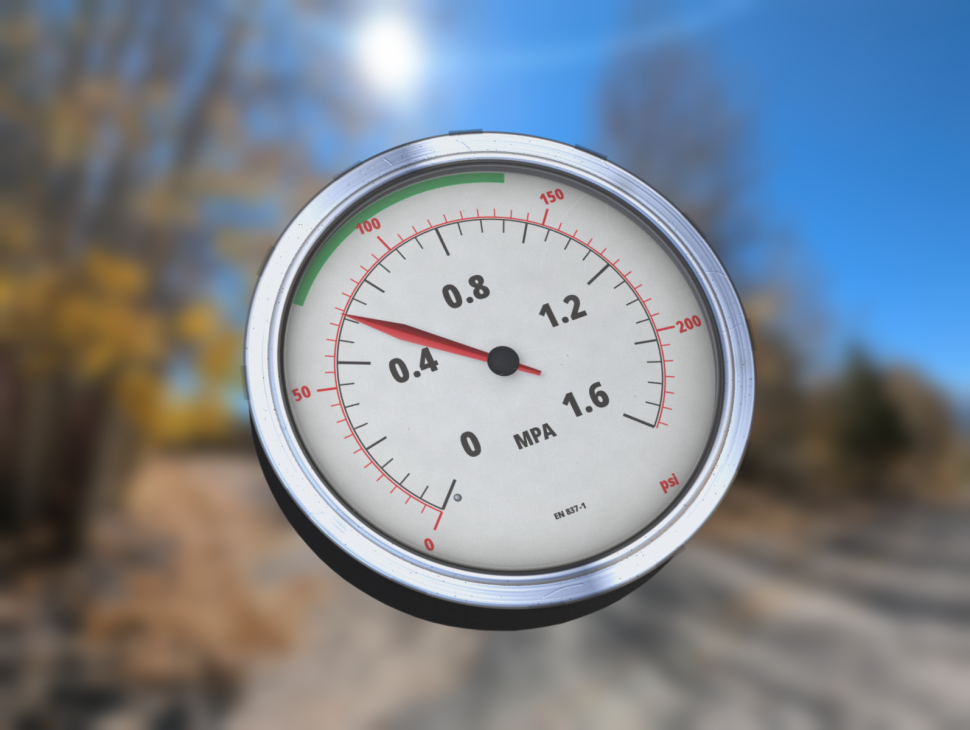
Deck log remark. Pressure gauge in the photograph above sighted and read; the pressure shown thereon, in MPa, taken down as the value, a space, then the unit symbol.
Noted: 0.5 MPa
